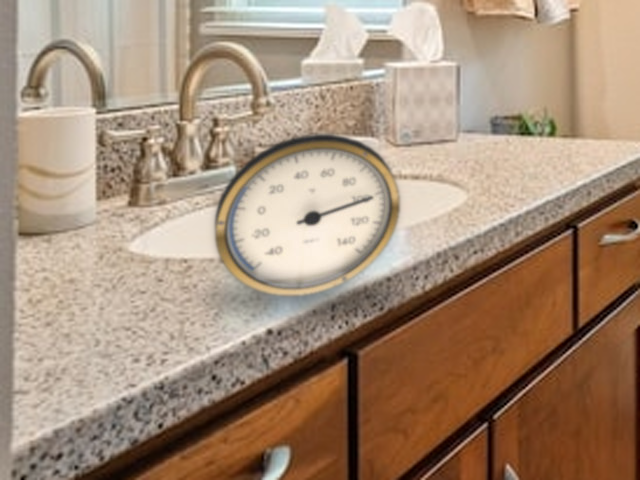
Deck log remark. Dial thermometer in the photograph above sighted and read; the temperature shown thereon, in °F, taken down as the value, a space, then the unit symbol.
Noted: 100 °F
